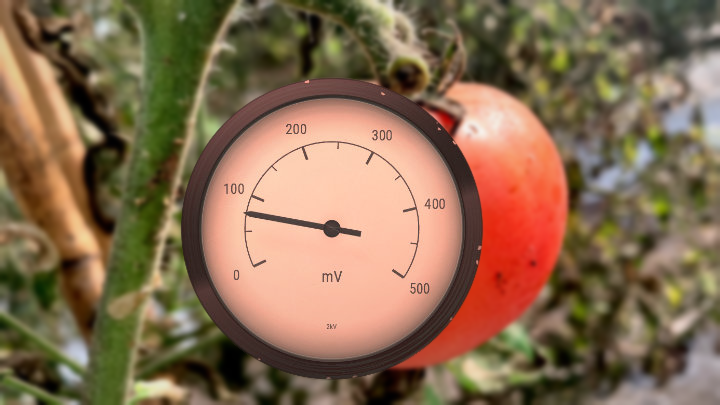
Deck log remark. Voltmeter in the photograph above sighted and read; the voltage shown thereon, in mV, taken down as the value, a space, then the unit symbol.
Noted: 75 mV
